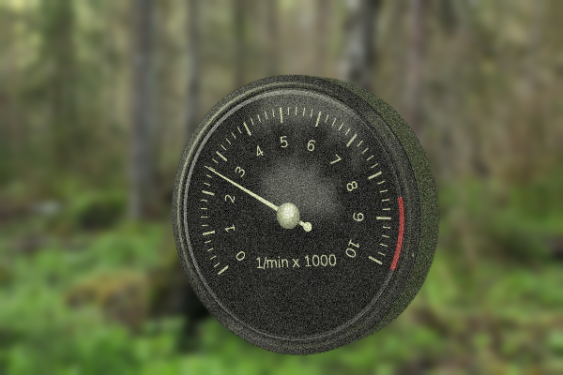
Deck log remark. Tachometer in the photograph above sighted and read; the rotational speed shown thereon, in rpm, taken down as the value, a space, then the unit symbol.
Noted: 2600 rpm
